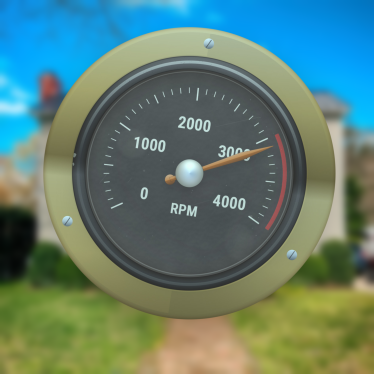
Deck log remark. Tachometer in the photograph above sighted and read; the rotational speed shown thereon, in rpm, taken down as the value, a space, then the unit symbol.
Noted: 3100 rpm
